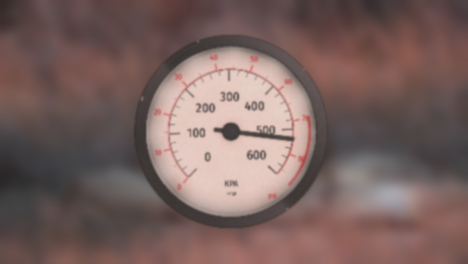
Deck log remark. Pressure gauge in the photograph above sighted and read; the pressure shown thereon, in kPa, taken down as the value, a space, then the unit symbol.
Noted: 520 kPa
